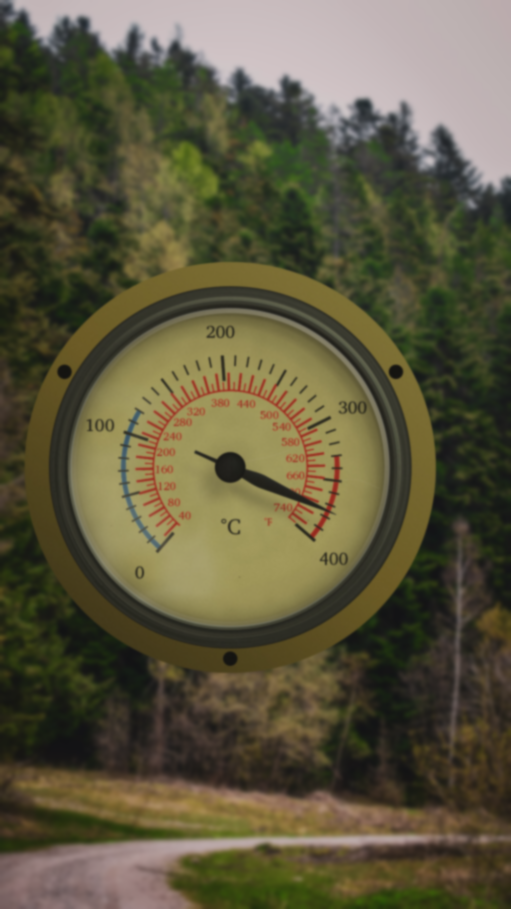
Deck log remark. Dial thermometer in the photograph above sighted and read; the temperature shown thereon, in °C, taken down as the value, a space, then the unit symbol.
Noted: 375 °C
